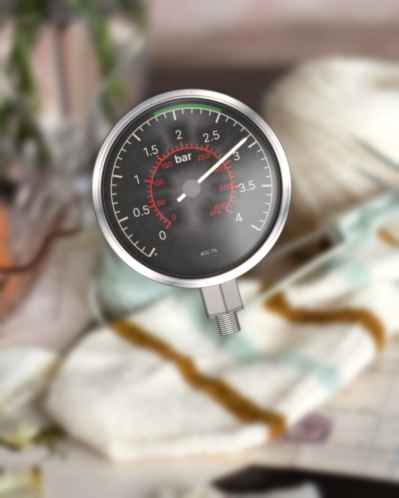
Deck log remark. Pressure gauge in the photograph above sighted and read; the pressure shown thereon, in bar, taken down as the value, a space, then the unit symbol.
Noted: 2.9 bar
